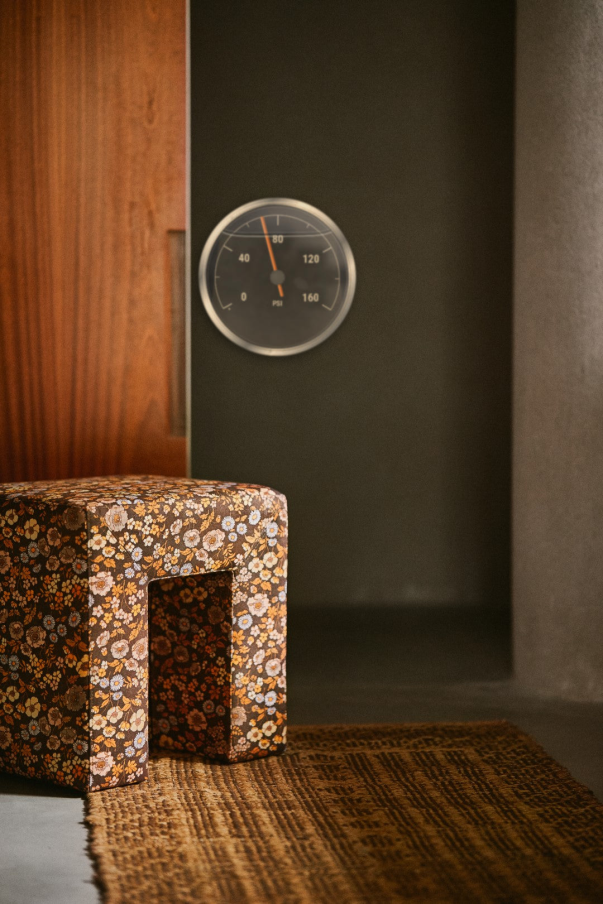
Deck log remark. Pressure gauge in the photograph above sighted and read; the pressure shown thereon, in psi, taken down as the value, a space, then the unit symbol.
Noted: 70 psi
